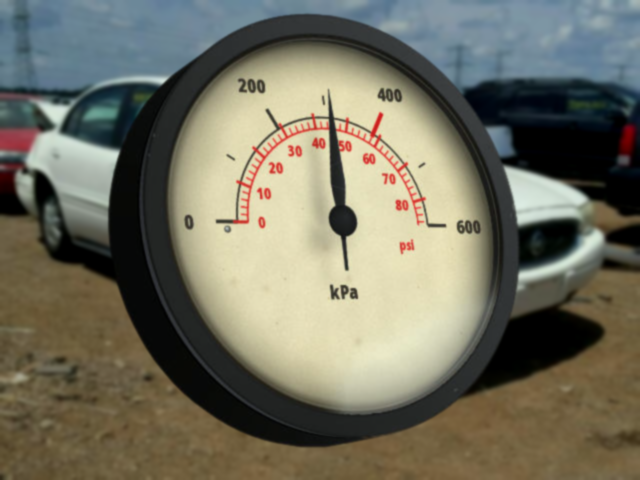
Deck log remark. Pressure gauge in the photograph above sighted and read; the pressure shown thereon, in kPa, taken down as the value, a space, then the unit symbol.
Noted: 300 kPa
